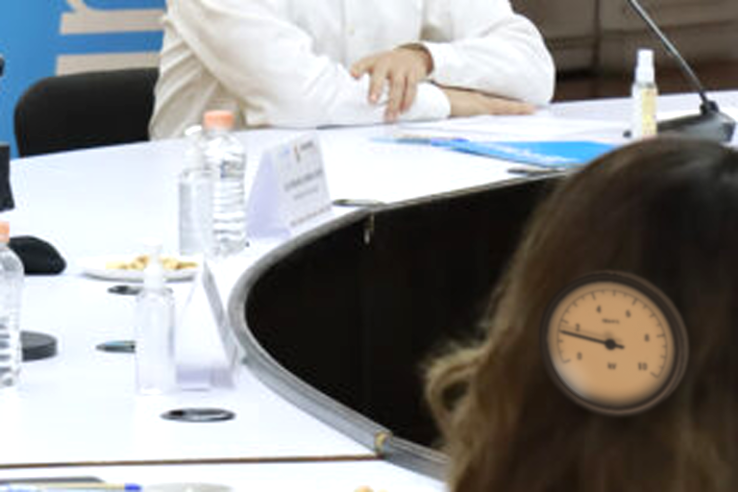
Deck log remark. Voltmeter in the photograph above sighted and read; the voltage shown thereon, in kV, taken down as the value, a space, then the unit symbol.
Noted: 1.5 kV
